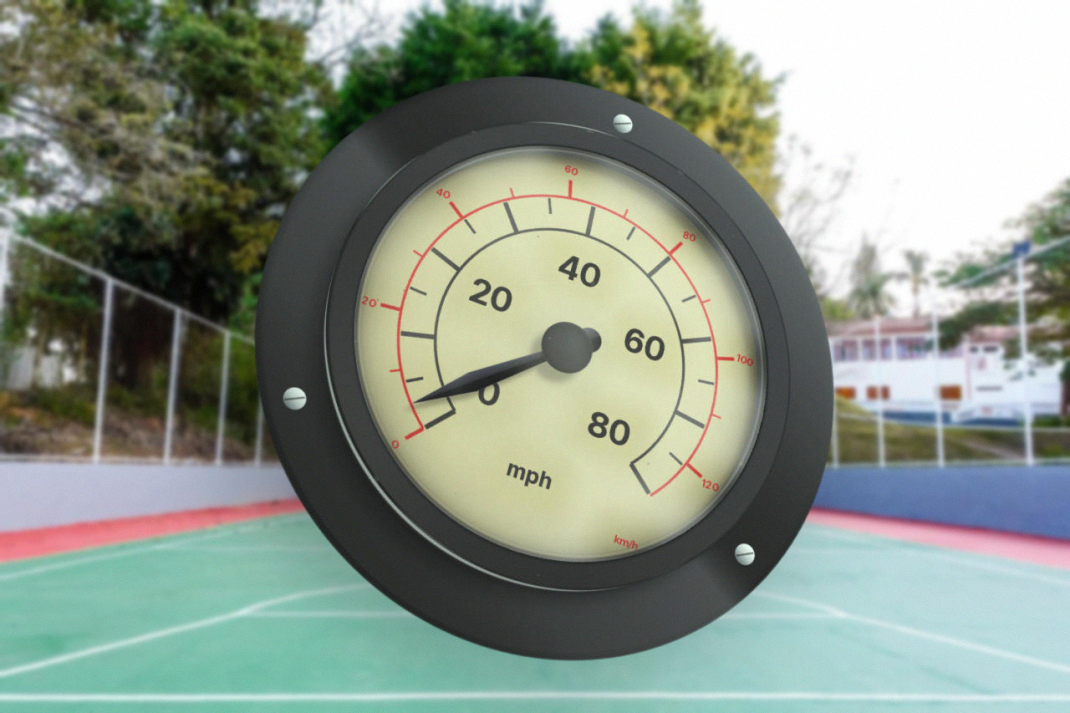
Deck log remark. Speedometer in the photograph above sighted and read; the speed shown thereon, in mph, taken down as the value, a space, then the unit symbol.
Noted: 2.5 mph
